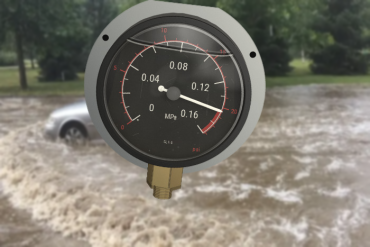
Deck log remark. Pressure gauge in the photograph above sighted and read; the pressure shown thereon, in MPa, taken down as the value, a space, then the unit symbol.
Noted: 0.14 MPa
